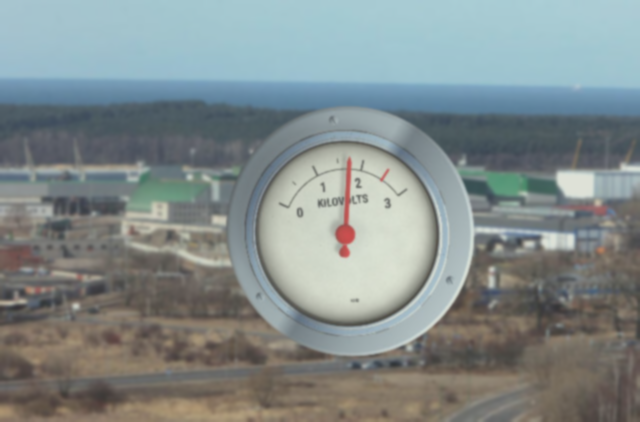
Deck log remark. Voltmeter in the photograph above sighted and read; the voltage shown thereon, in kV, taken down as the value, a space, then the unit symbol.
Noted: 1.75 kV
